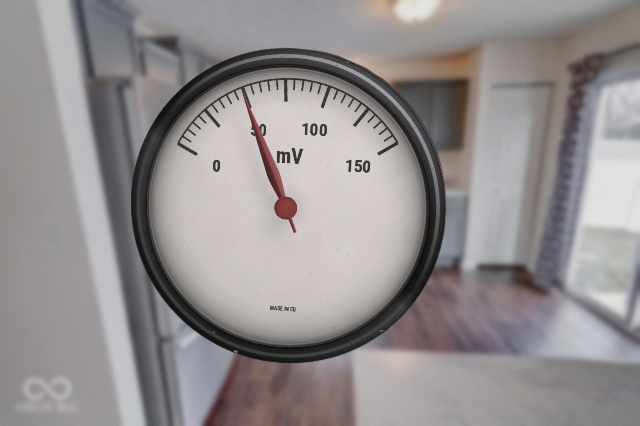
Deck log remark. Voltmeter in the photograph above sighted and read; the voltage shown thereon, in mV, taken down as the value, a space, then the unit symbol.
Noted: 50 mV
